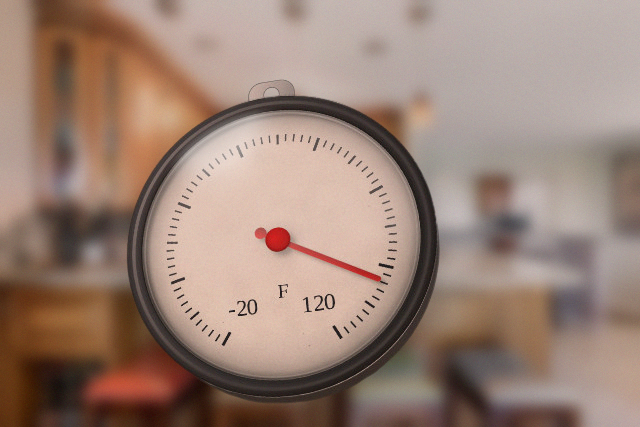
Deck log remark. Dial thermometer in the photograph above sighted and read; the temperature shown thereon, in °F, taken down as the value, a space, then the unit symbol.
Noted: 104 °F
